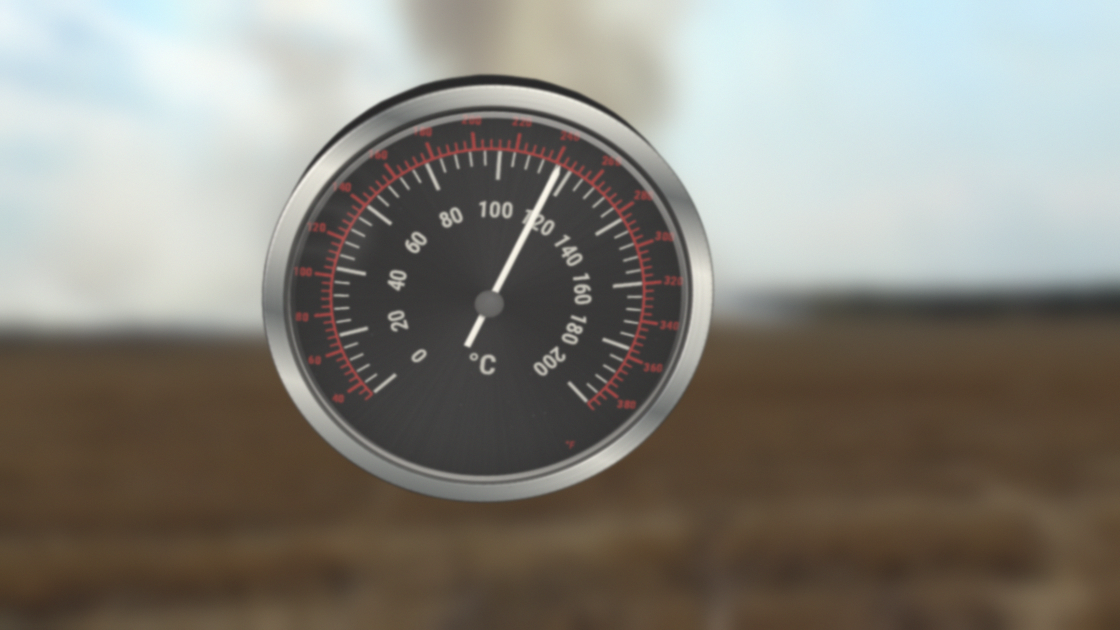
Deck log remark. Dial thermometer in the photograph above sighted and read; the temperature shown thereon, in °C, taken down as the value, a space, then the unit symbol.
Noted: 116 °C
